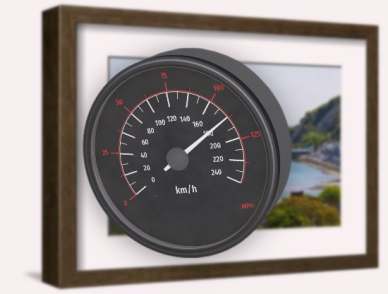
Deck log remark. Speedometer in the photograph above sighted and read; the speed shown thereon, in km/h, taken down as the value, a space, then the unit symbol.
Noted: 180 km/h
